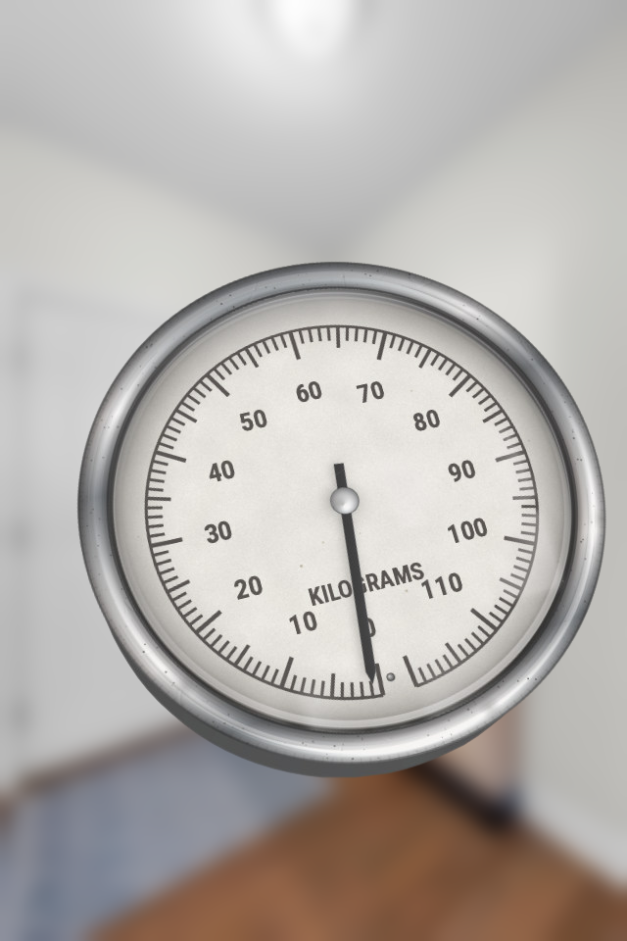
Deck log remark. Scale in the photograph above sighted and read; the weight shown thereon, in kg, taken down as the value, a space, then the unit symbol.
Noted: 1 kg
